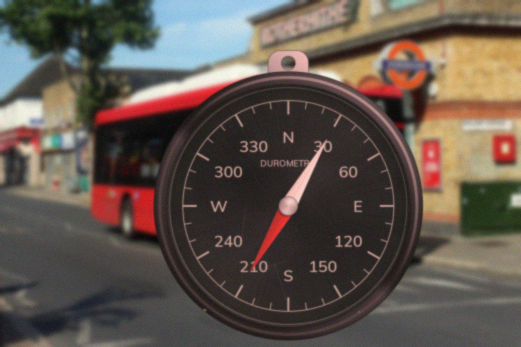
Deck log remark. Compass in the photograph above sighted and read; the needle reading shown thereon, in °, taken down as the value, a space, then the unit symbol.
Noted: 210 °
